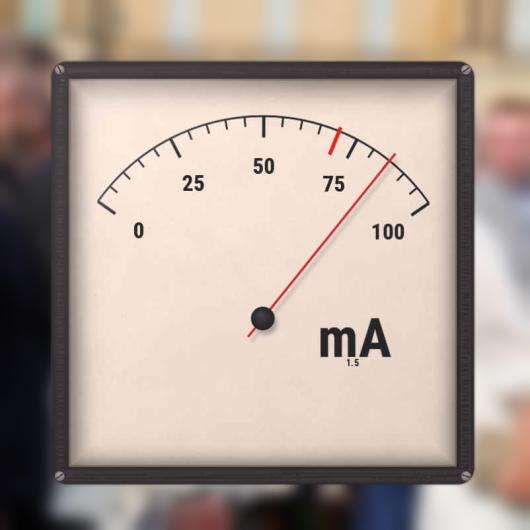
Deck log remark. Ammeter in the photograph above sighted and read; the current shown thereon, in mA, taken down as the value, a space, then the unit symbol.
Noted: 85 mA
